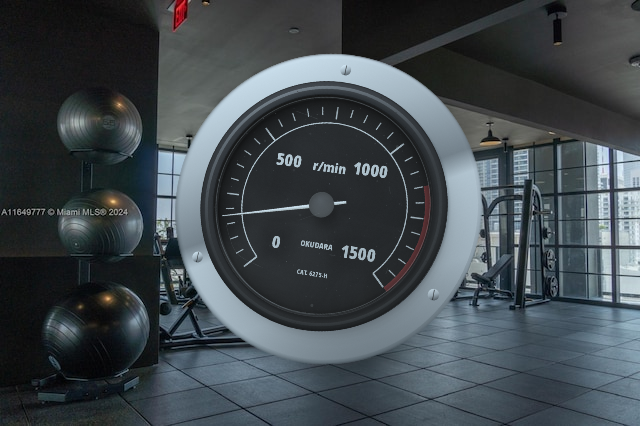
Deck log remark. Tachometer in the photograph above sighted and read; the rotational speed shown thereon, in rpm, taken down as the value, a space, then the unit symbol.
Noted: 175 rpm
